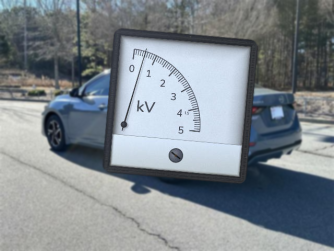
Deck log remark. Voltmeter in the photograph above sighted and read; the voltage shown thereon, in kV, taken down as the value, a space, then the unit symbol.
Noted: 0.5 kV
